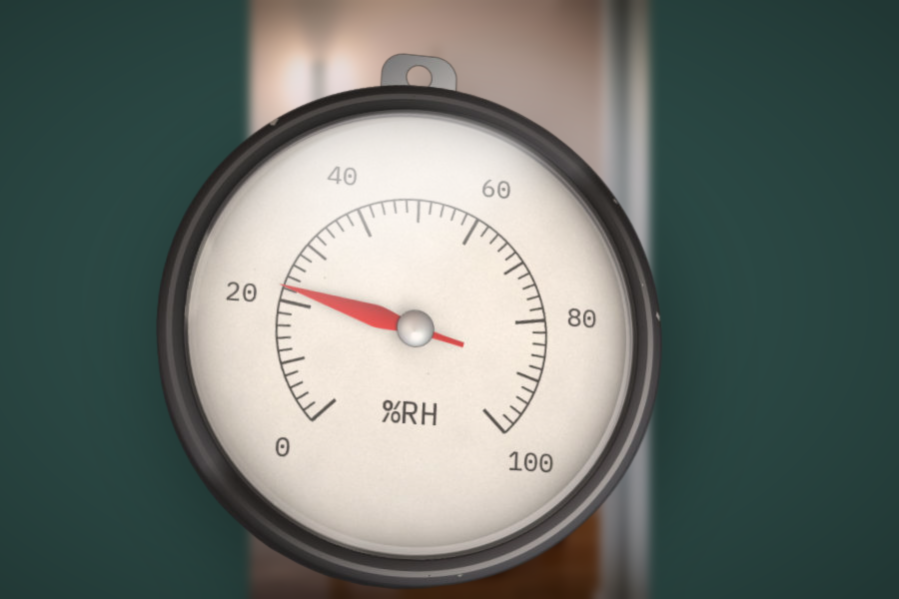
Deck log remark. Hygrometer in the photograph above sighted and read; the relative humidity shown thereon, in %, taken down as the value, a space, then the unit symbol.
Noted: 22 %
